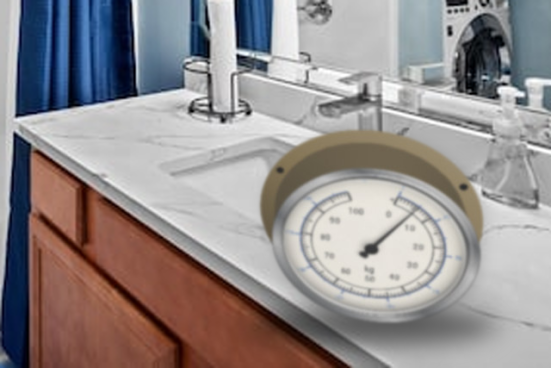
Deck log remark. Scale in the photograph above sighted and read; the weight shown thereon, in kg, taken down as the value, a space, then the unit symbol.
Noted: 5 kg
